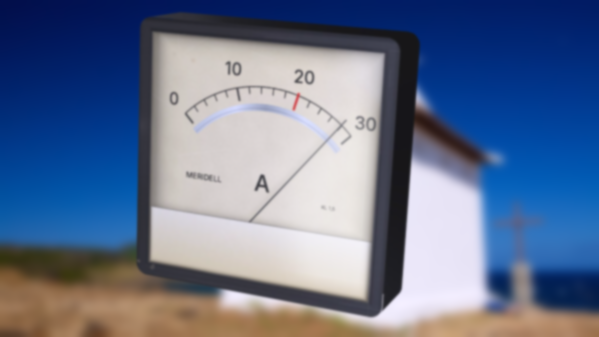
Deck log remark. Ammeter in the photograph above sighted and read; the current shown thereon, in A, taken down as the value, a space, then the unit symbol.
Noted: 28 A
